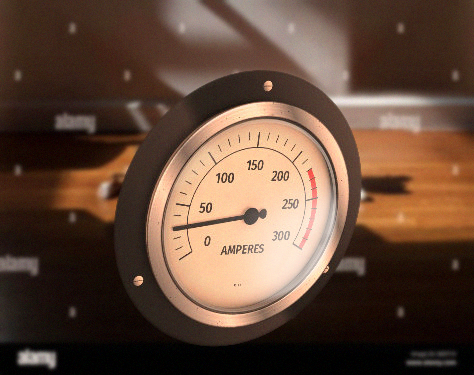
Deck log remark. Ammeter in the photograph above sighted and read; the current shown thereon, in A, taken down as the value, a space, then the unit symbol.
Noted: 30 A
